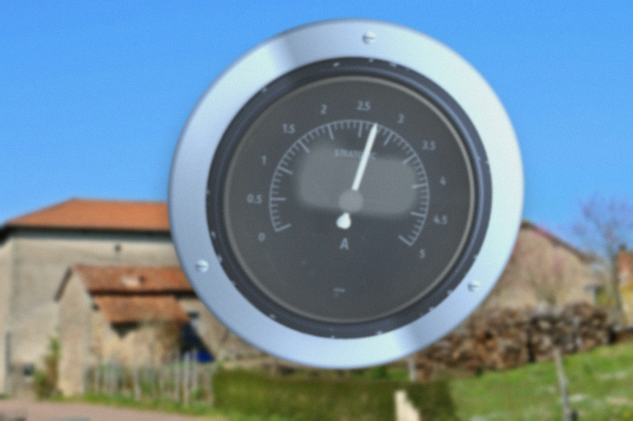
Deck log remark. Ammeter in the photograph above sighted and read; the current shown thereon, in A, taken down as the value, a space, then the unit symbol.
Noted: 2.7 A
